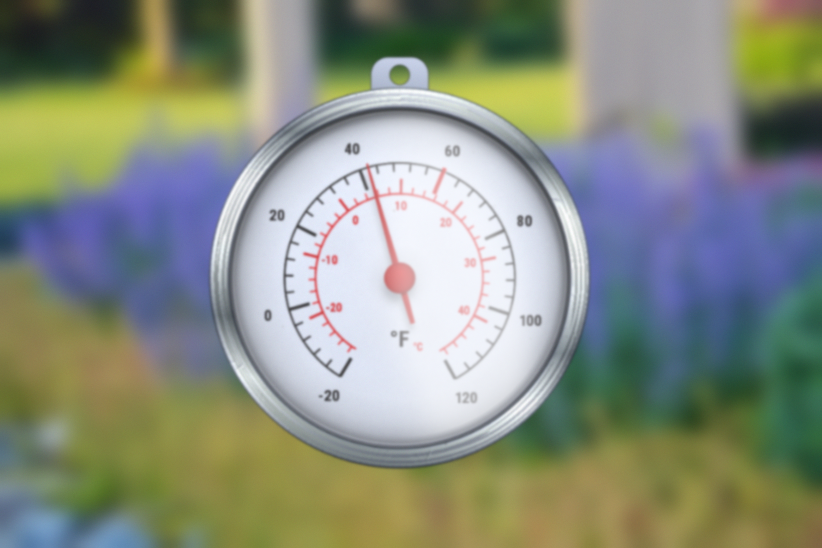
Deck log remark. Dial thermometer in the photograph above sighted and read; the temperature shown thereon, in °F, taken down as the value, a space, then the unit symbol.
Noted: 42 °F
